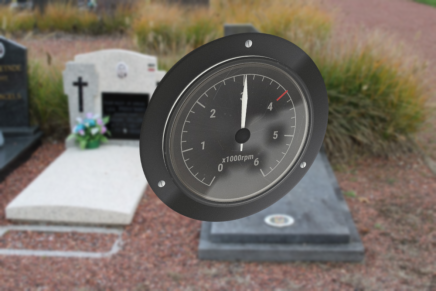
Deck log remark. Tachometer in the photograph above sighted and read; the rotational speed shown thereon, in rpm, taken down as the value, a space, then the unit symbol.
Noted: 3000 rpm
